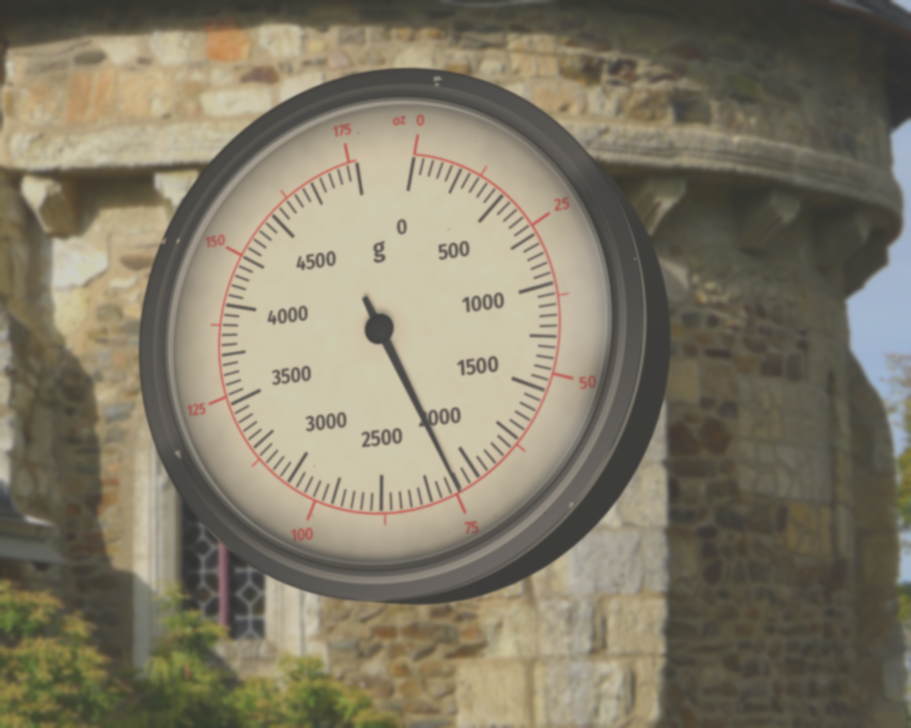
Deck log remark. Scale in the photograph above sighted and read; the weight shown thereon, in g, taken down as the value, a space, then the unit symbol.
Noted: 2100 g
